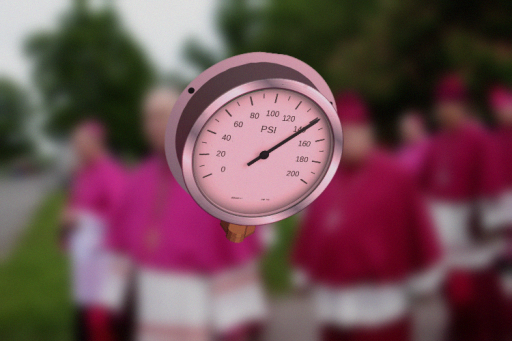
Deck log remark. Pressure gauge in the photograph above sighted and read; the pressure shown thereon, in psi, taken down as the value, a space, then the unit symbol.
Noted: 140 psi
